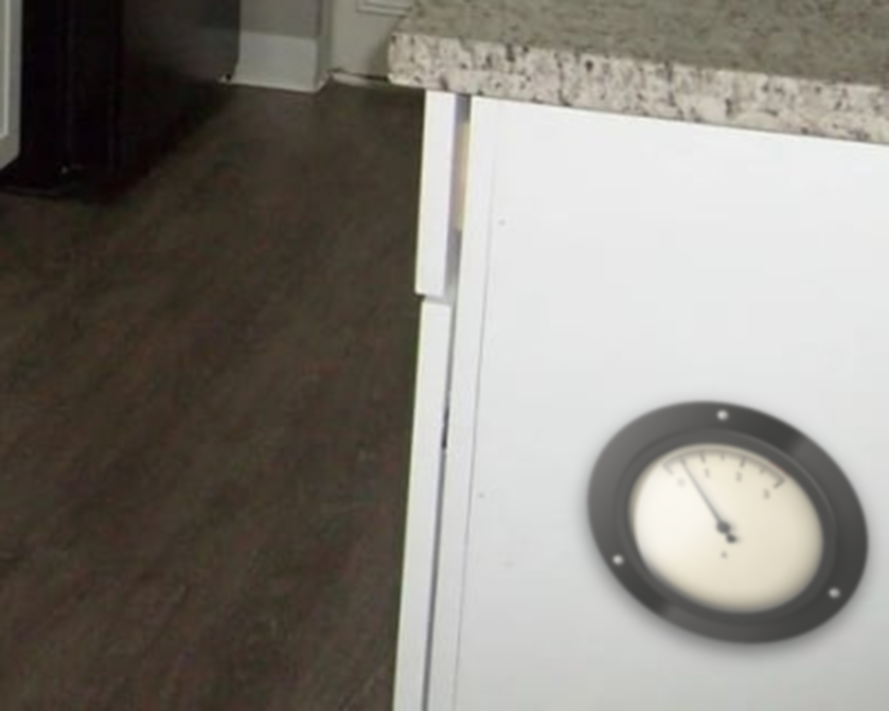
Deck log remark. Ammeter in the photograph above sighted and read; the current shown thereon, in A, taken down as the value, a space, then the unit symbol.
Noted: 0.5 A
